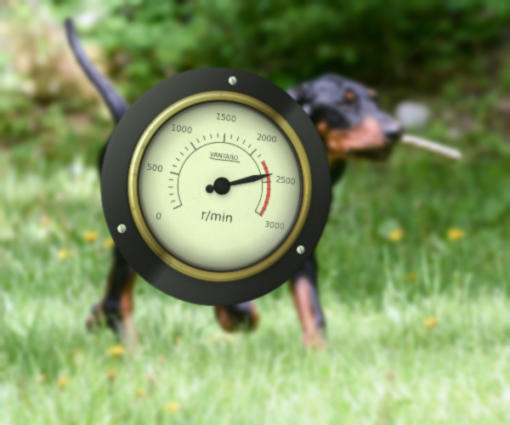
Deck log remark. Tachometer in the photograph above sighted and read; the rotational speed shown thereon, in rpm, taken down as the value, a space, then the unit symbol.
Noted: 2400 rpm
